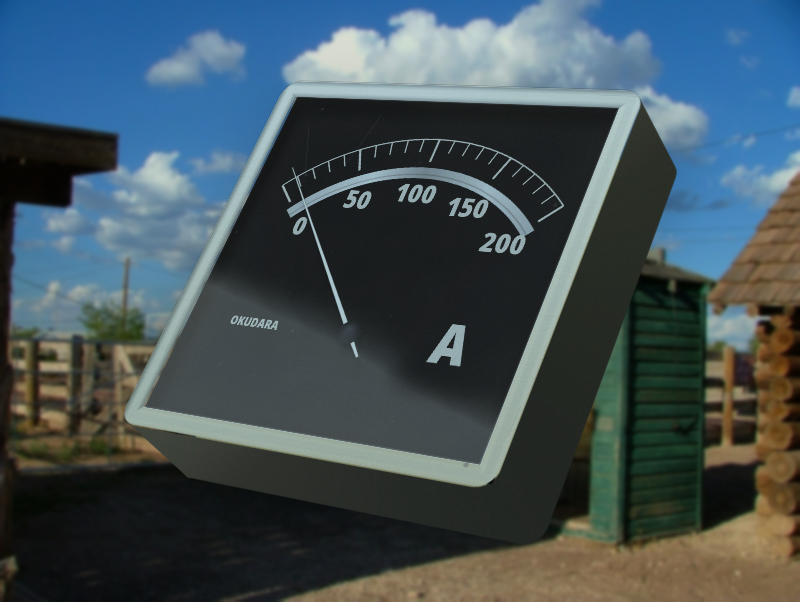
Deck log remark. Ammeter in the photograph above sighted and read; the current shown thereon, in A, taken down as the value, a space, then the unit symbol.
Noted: 10 A
